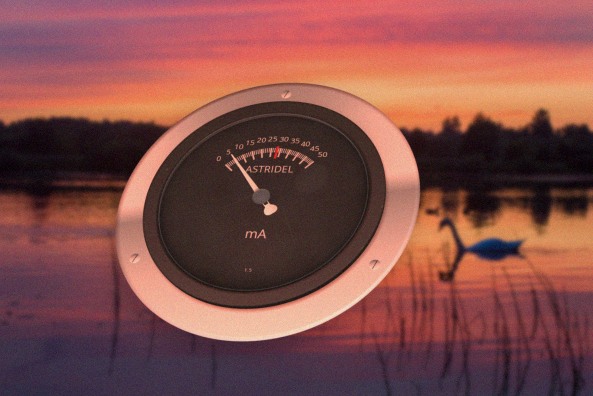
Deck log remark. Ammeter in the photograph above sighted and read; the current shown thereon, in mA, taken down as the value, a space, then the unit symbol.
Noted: 5 mA
